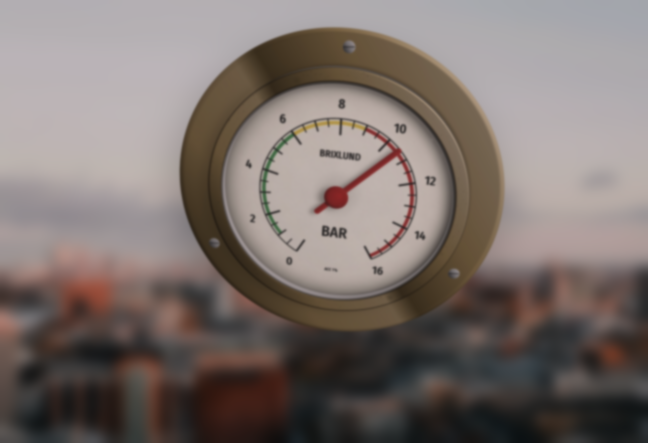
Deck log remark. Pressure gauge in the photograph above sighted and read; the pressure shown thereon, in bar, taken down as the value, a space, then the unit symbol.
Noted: 10.5 bar
